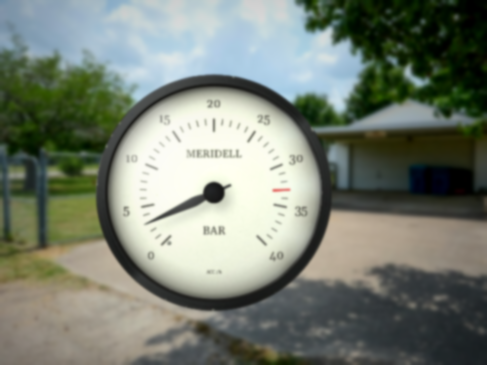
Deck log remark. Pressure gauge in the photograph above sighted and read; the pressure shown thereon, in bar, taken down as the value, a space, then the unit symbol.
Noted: 3 bar
